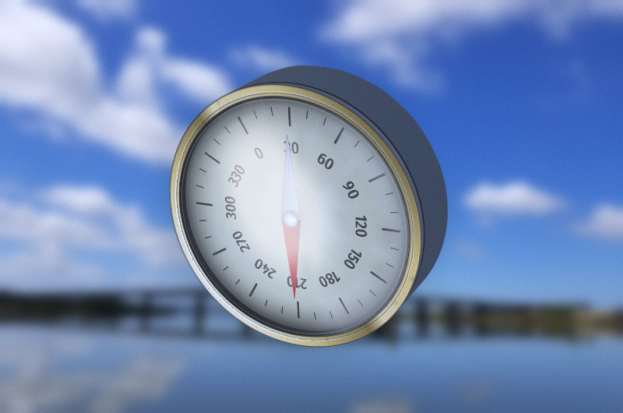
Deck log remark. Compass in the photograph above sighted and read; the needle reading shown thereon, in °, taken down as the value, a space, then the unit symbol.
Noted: 210 °
